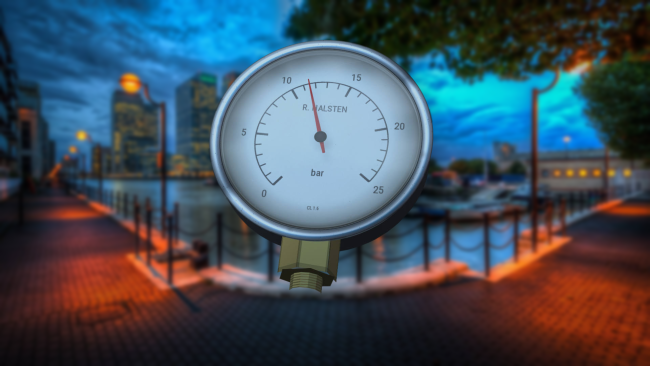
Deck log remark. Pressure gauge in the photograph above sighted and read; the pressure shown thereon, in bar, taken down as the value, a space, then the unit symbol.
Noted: 11.5 bar
